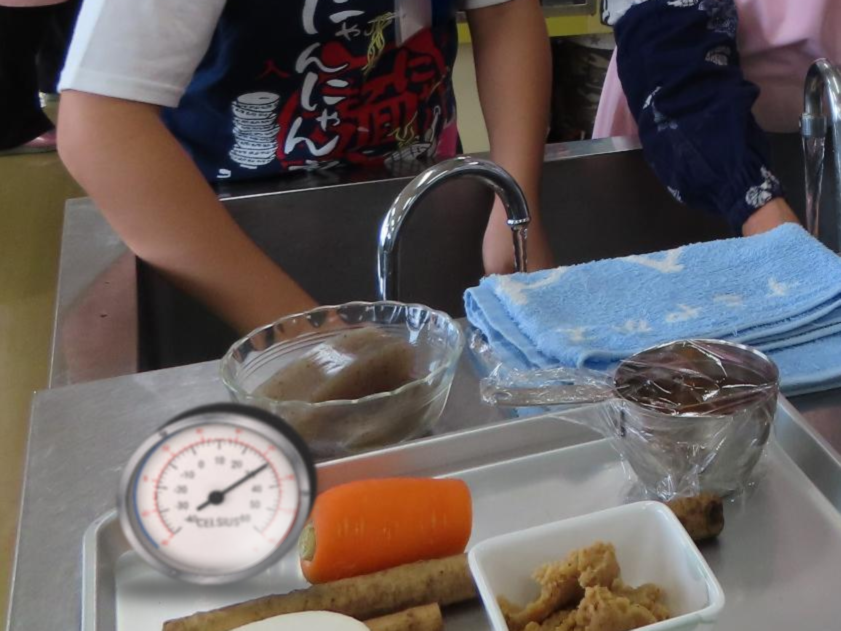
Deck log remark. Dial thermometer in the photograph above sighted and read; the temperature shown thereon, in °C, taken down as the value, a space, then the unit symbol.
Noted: 30 °C
